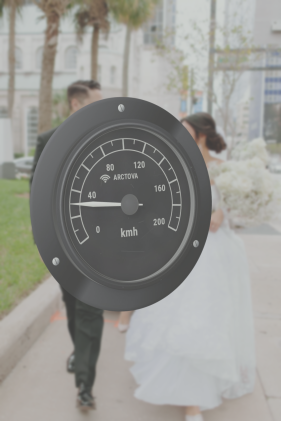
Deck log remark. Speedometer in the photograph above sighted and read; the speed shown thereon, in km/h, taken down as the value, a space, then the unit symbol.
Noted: 30 km/h
